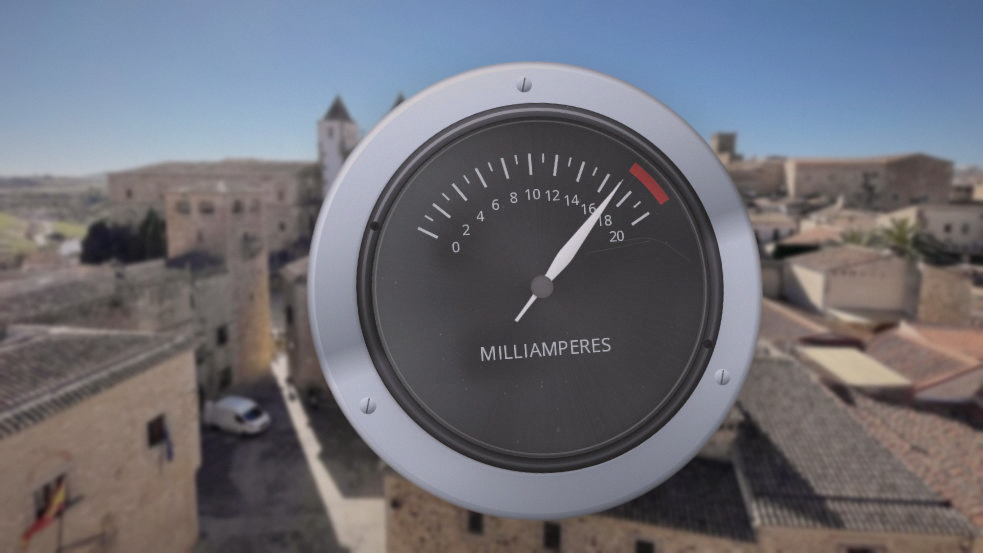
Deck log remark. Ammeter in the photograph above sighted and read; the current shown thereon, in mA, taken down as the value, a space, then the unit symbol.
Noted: 17 mA
